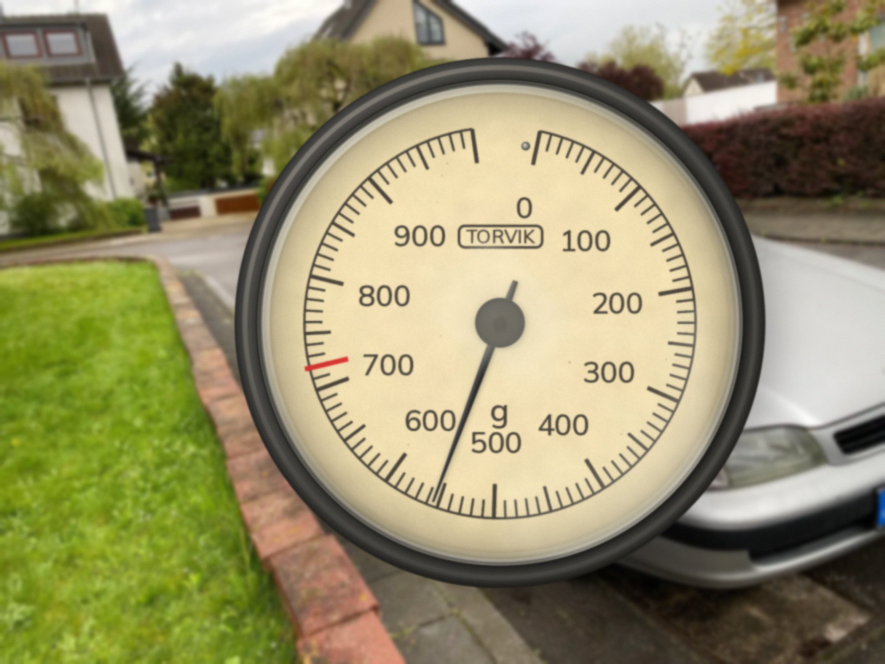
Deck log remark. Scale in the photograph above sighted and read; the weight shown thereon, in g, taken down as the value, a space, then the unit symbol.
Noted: 555 g
